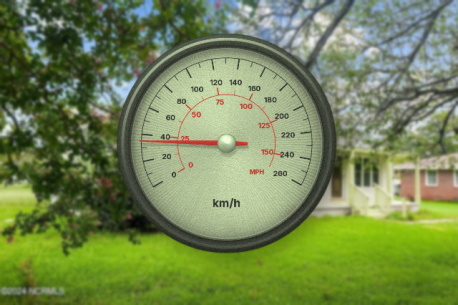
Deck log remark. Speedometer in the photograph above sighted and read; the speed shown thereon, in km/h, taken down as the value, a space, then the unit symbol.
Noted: 35 km/h
